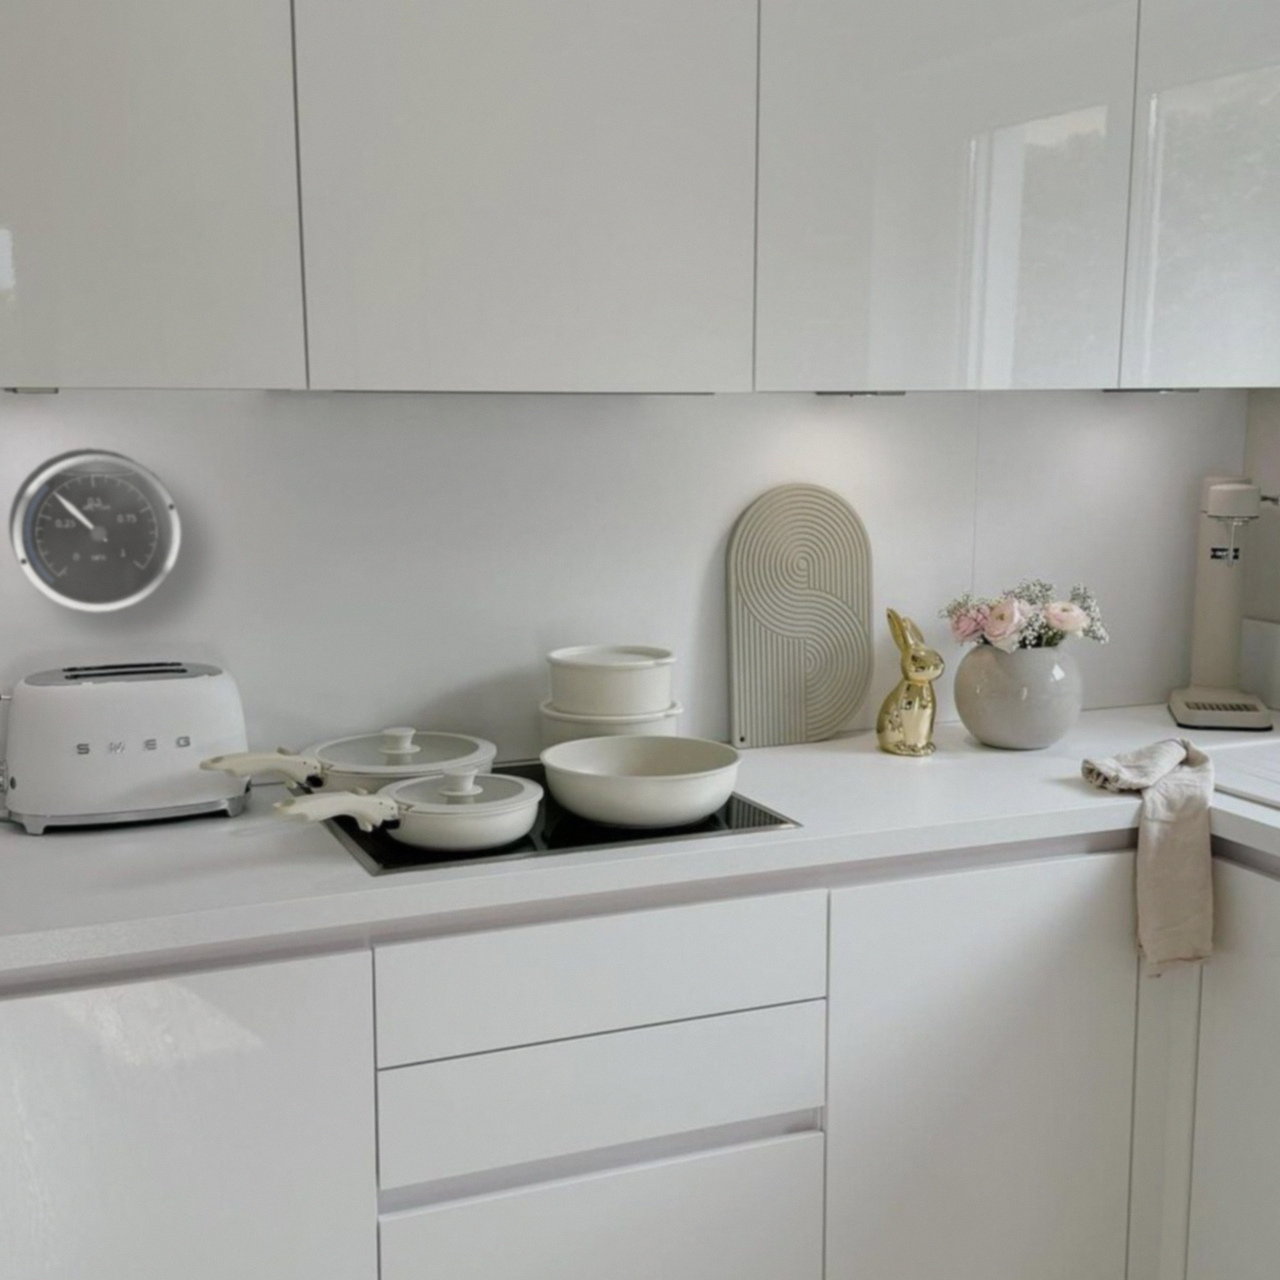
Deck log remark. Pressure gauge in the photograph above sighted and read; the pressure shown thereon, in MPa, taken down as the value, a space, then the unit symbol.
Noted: 0.35 MPa
